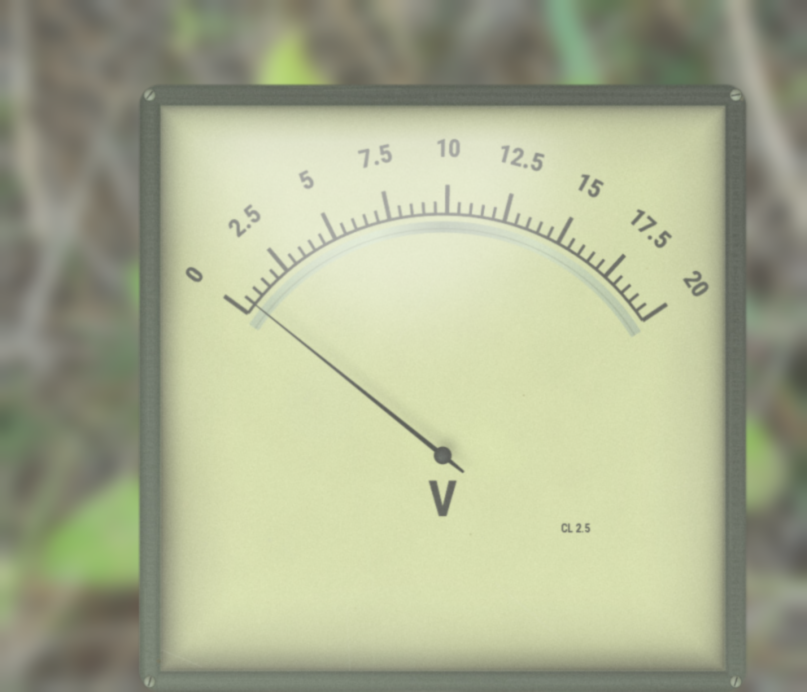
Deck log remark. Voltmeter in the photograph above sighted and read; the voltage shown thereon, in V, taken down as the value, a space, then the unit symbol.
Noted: 0.5 V
